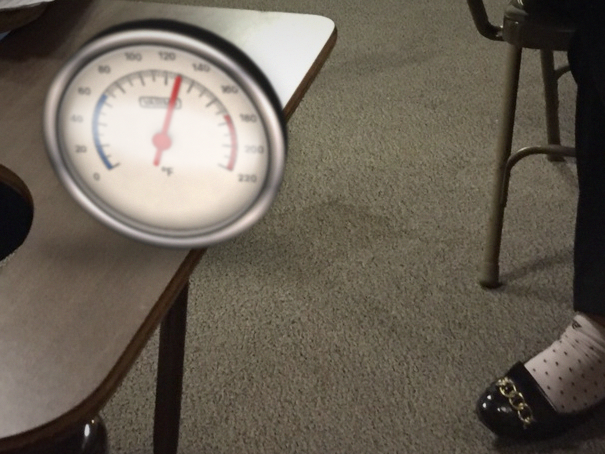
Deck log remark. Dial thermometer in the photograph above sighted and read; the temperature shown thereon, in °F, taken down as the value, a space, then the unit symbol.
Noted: 130 °F
